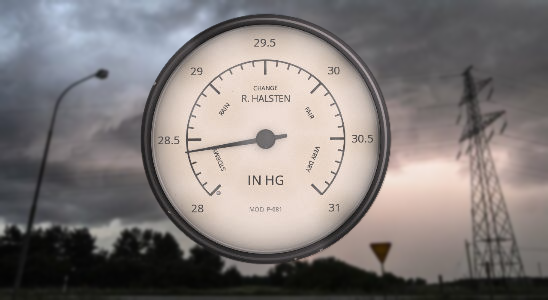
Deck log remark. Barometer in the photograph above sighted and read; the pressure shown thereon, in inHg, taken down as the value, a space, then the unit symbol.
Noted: 28.4 inHg
